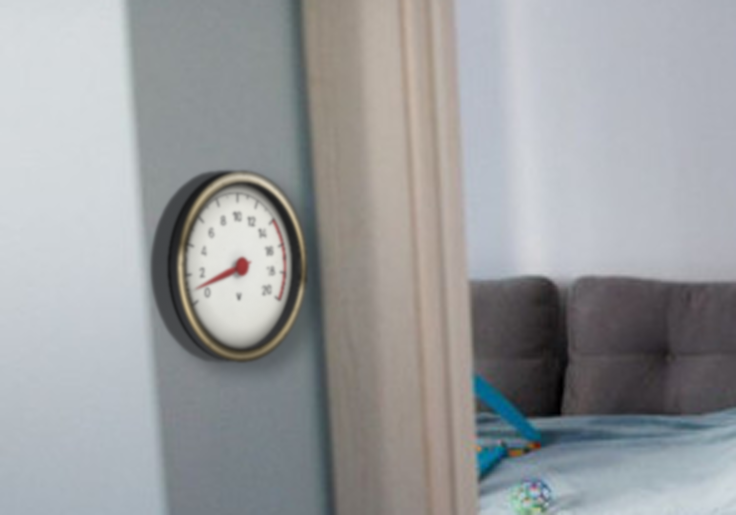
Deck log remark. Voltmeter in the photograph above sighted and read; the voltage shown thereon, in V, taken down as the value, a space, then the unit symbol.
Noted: 1 V
